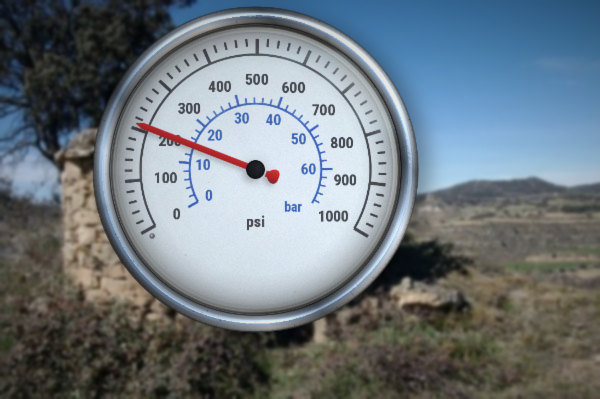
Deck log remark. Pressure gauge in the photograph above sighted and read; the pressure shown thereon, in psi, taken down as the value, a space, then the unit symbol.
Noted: 210 psi
